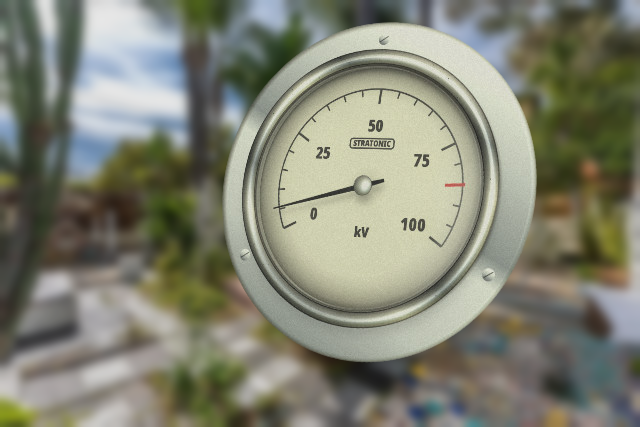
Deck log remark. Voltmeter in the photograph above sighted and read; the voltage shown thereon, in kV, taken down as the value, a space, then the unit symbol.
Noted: 5 kV
